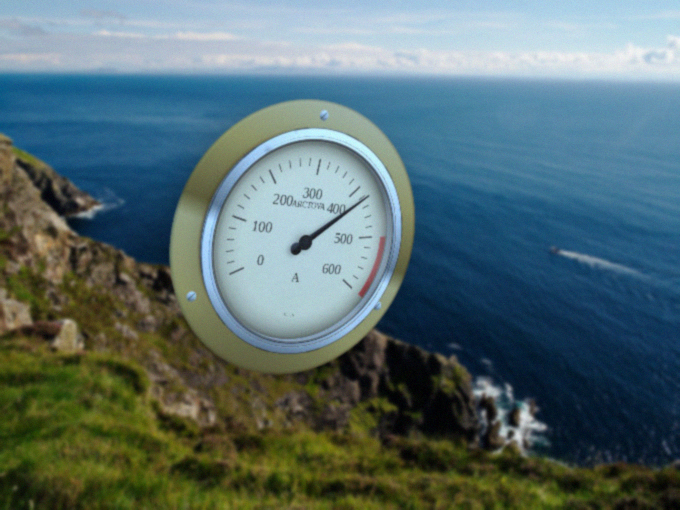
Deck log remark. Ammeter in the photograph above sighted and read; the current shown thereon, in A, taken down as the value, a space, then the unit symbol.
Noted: 420 A
